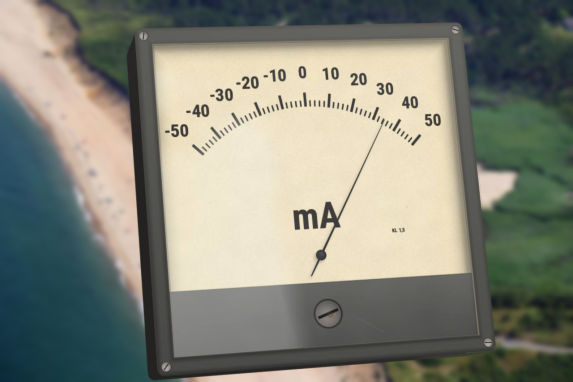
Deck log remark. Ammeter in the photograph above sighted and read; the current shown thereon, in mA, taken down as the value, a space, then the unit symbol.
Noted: 34 mA
